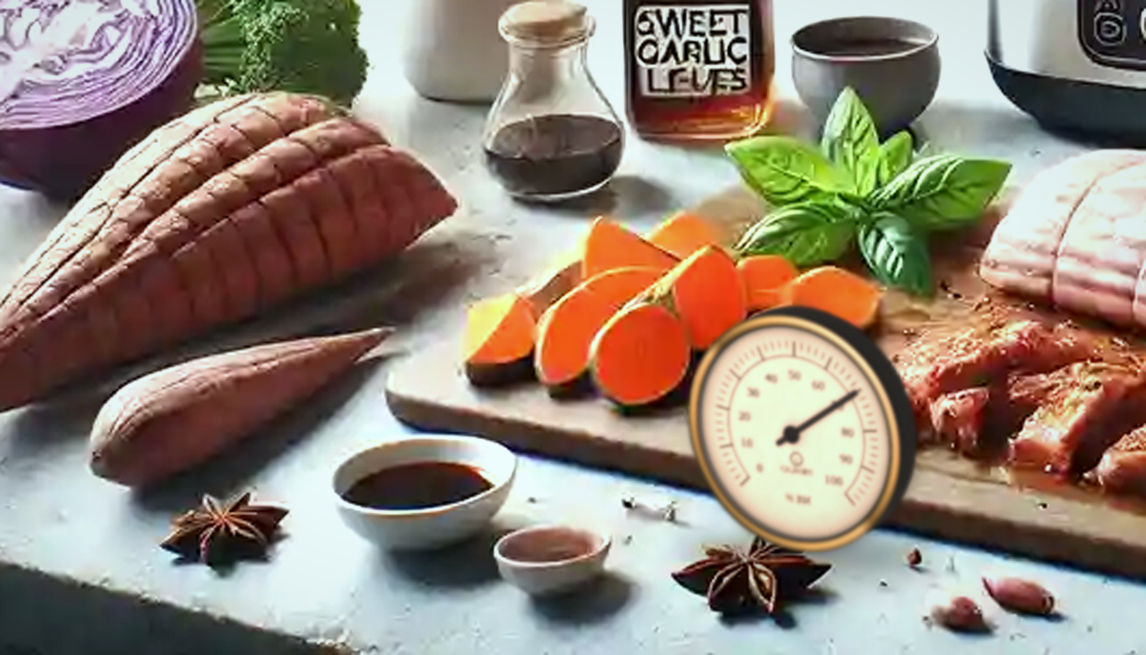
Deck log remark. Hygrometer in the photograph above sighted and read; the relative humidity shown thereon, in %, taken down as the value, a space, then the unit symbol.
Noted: 70 %
